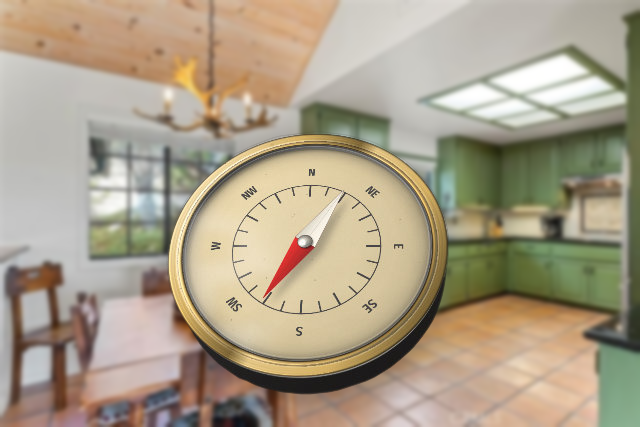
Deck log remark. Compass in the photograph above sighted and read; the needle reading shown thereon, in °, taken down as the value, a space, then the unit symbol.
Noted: 210 °
